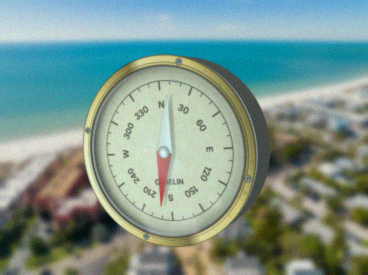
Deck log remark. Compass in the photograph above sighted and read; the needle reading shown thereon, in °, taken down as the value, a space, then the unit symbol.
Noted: 190 °
